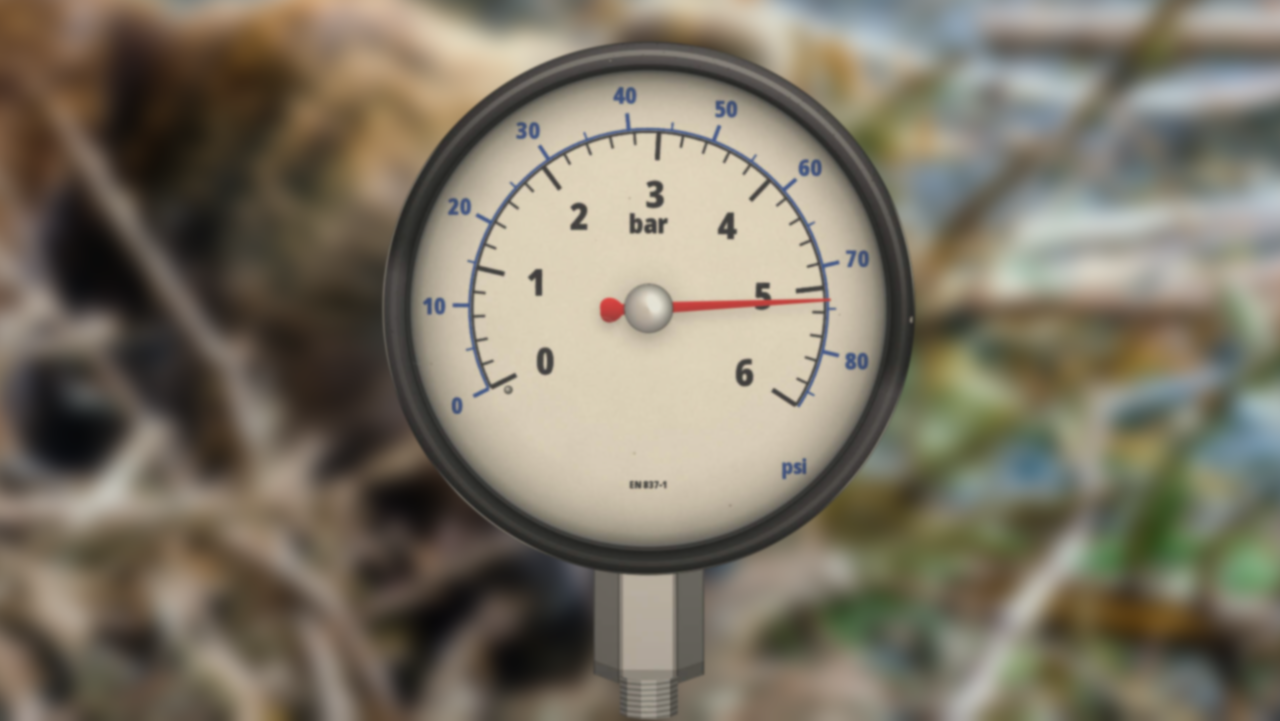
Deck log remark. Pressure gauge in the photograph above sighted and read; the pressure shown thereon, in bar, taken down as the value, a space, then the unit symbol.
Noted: 5.1 bar
